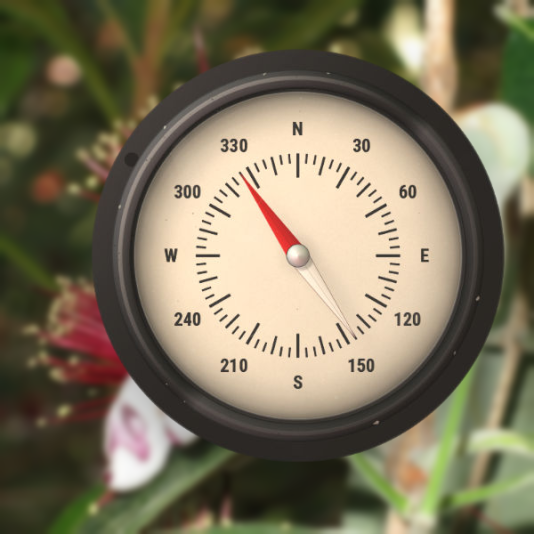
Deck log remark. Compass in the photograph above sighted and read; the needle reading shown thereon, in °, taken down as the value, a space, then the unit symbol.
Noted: 325 °
